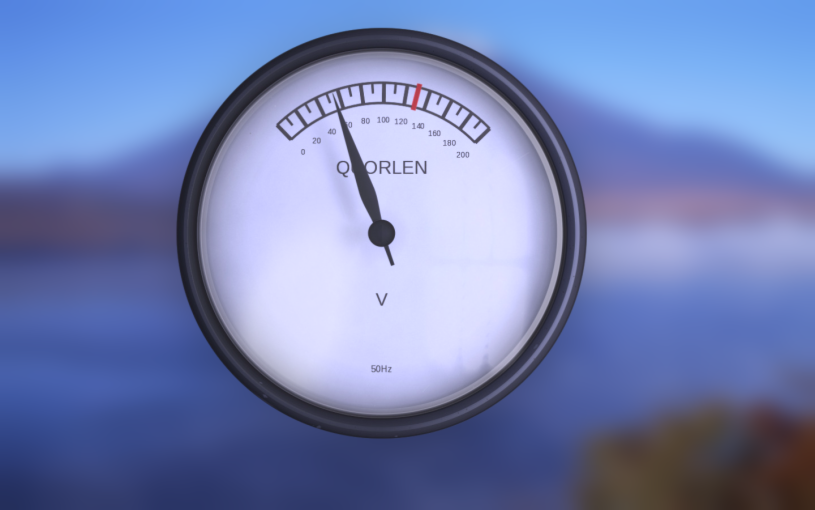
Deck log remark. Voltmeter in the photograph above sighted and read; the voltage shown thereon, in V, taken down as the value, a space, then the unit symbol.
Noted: 55 V
